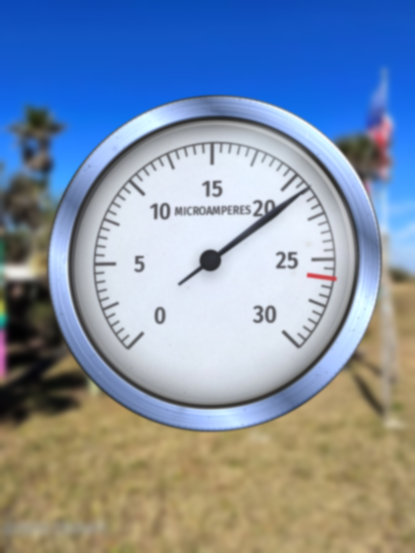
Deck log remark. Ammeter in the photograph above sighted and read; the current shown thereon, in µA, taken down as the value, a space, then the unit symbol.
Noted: 21 µA
